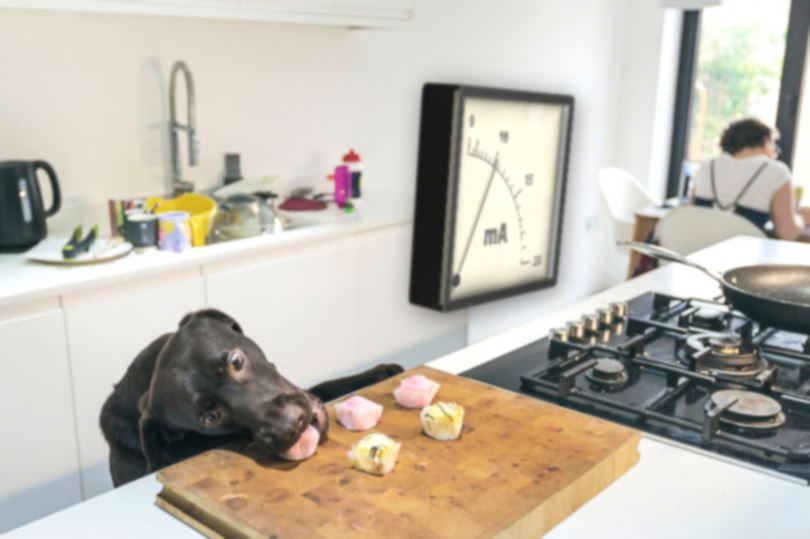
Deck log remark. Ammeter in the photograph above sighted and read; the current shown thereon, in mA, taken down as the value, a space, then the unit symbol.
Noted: 10 mA
